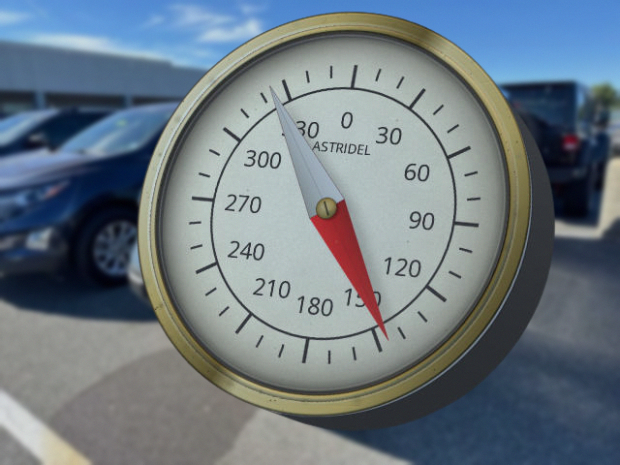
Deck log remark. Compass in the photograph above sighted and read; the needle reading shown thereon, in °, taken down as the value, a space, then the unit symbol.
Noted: 145 °
